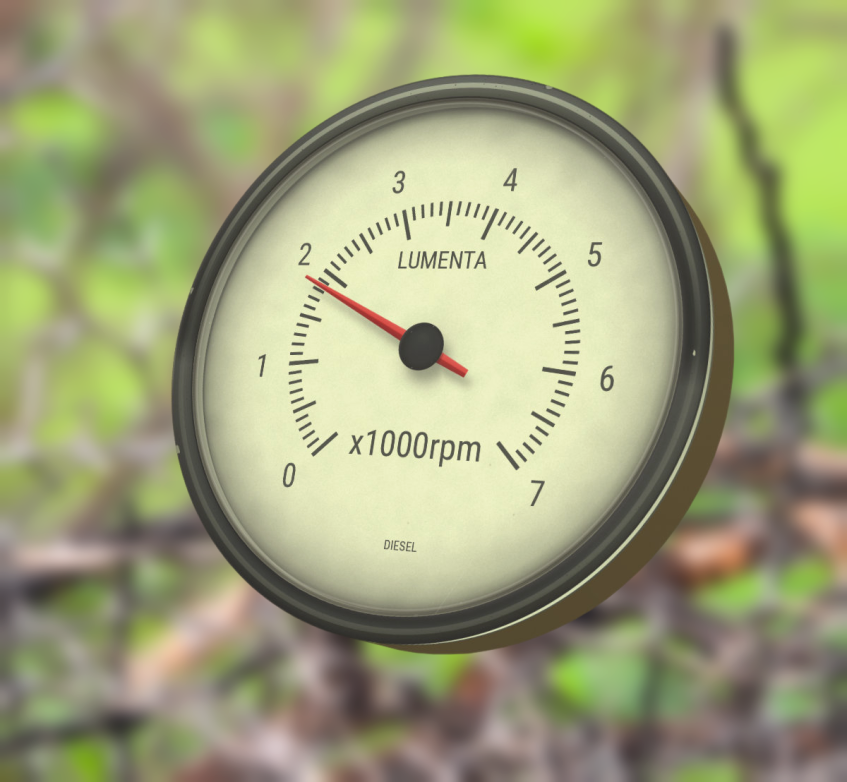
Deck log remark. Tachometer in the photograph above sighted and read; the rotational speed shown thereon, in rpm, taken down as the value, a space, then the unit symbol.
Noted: 1850 rpm
